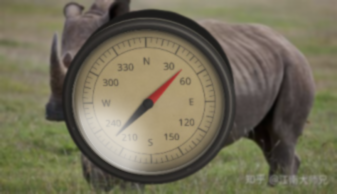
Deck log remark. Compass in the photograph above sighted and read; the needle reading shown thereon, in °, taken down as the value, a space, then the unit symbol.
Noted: 45 °
